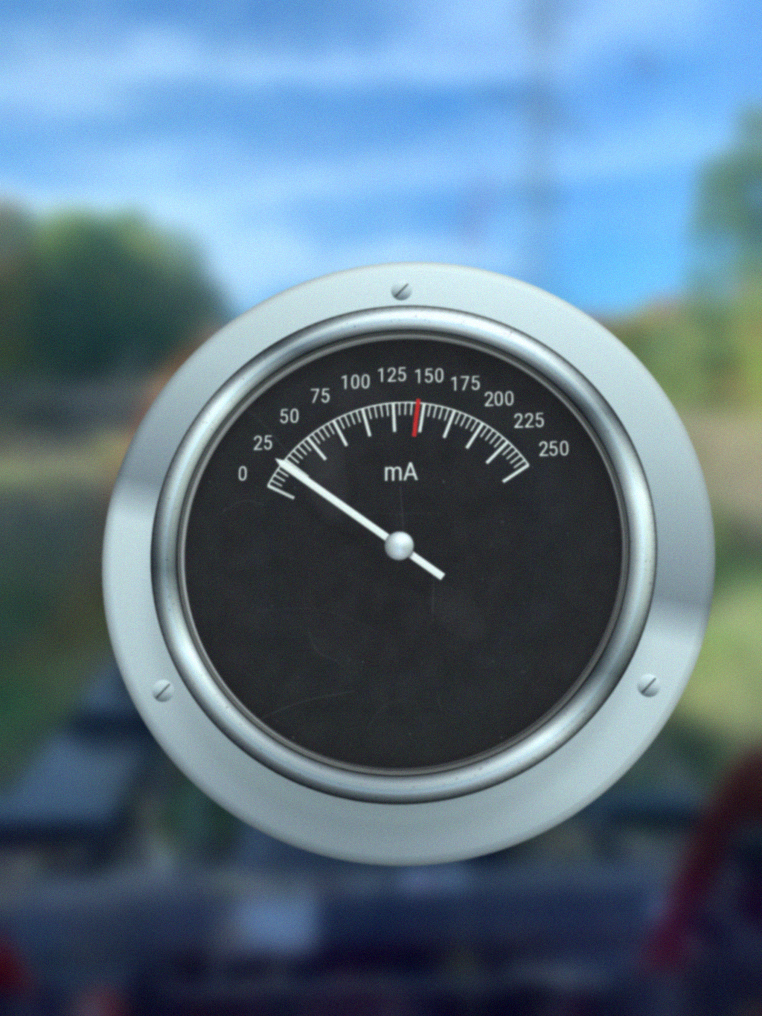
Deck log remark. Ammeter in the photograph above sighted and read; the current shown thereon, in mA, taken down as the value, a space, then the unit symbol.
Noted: 20 mA
